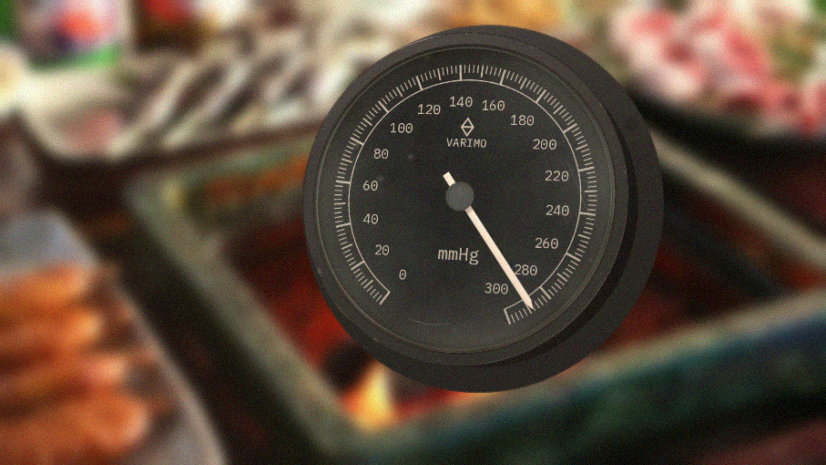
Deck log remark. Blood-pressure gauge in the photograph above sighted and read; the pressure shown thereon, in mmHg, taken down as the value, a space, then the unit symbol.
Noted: 288 mmHg
